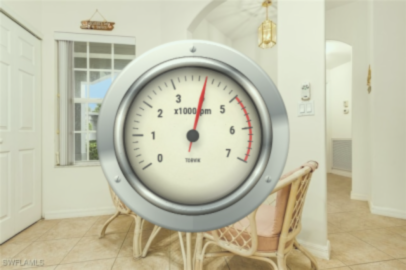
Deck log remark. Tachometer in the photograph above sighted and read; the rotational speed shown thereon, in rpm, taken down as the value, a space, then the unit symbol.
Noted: 4000 rpm
